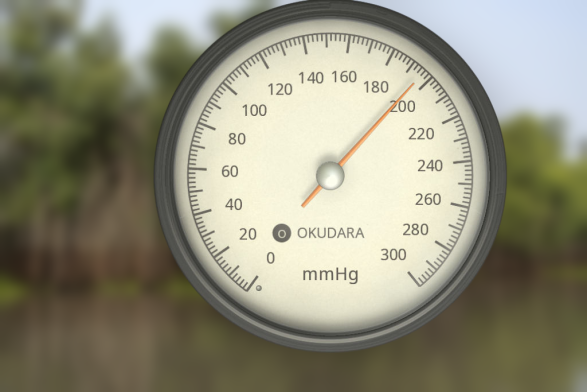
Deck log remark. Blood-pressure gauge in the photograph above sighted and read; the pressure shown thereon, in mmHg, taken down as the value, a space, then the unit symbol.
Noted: 196 mmHg
